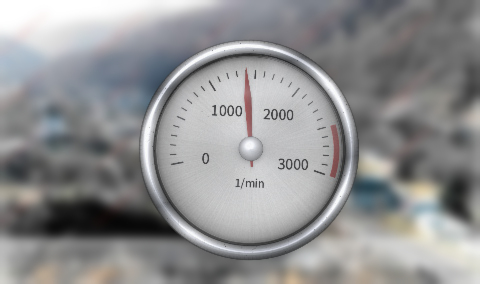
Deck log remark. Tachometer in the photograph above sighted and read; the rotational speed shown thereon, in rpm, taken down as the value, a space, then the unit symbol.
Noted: 1400 rpm
